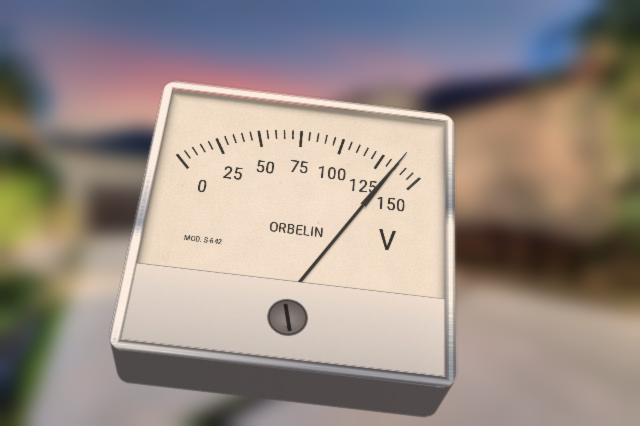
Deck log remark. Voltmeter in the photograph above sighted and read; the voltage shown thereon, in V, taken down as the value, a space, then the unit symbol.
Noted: 135 V
